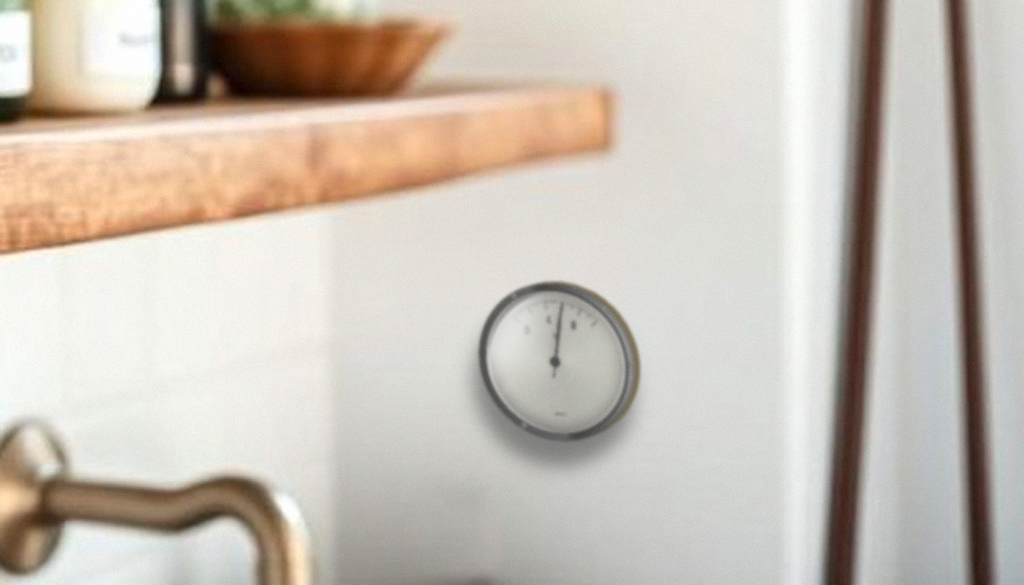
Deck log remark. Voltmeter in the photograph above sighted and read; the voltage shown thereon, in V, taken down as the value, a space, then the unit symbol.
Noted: 6 V
